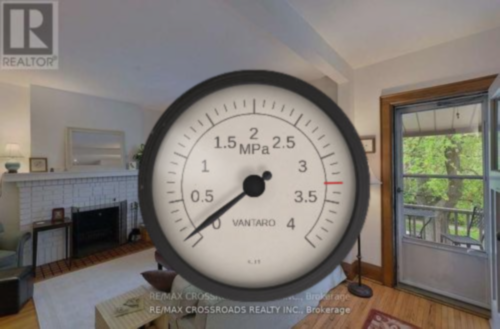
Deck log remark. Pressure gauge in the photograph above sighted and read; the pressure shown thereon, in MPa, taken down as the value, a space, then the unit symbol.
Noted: 0.1 MPa
